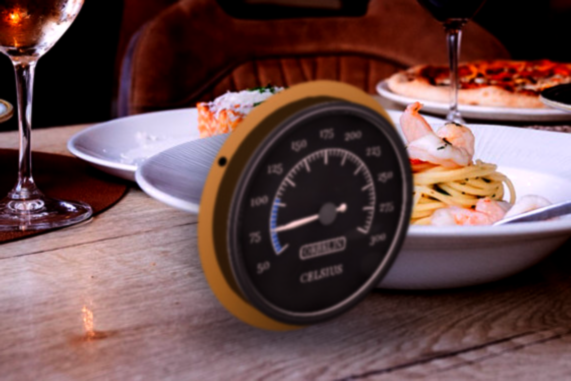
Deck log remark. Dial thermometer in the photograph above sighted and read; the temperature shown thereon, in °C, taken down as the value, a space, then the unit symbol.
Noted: 75 °C
